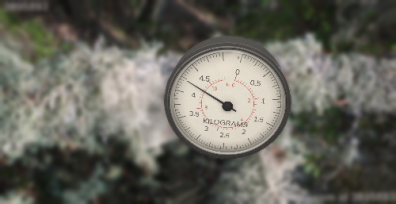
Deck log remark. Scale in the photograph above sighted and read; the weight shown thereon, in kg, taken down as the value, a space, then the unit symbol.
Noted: 4.25 kg
